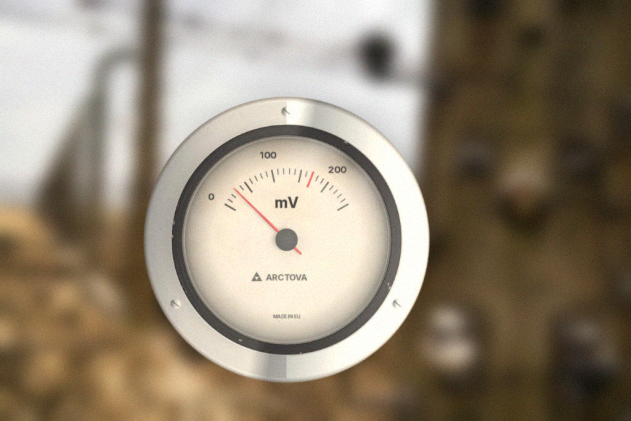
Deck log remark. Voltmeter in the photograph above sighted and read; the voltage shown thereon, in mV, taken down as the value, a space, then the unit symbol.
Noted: 30 mV
